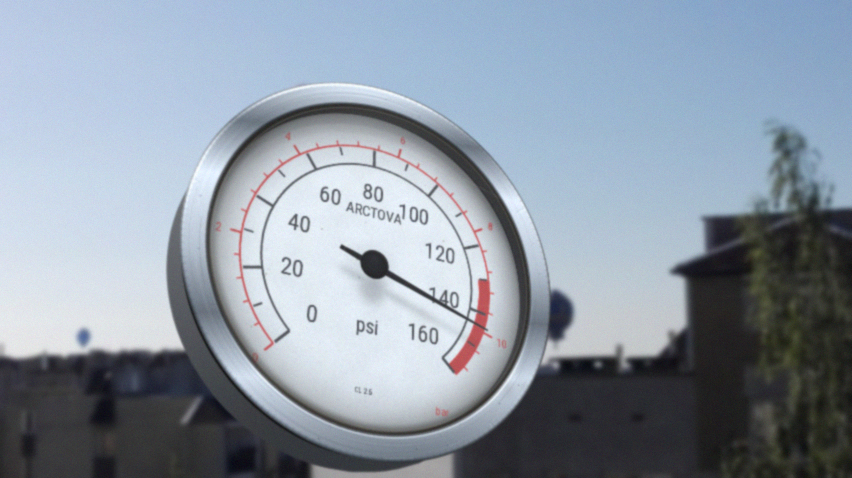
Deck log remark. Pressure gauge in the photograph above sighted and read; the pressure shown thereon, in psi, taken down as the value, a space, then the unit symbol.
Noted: 145 psi
